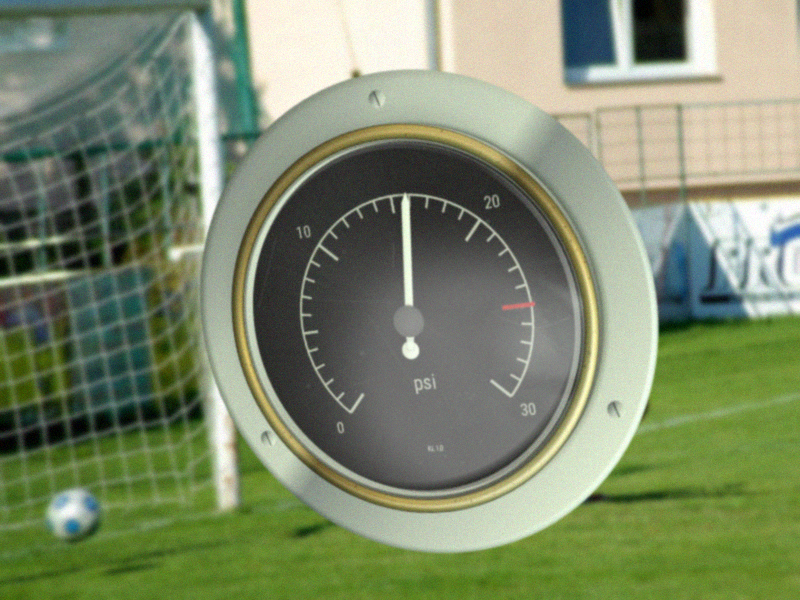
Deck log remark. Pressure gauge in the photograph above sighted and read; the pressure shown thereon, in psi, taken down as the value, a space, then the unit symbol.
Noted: 16 psi
